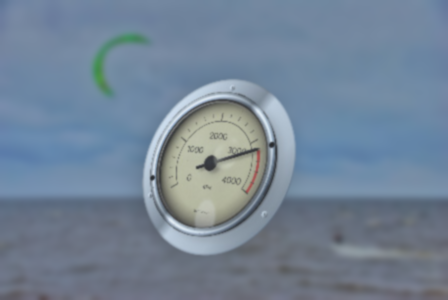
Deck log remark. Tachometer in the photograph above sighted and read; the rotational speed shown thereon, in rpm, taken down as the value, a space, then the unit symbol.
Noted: 3200 rpm
